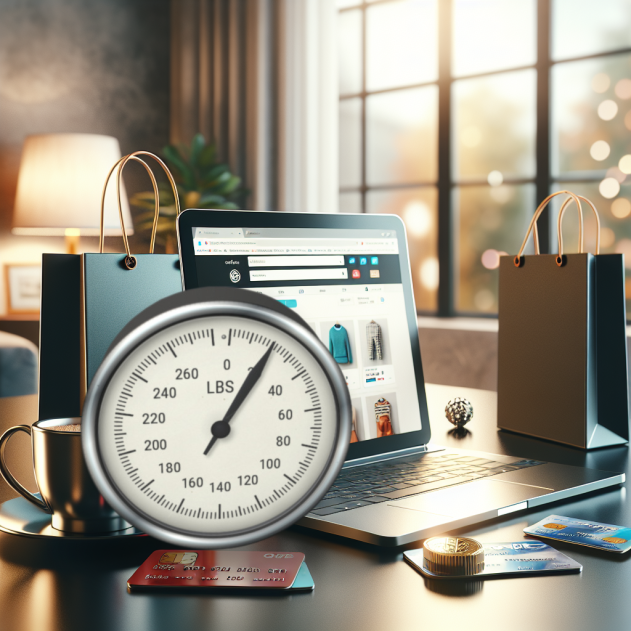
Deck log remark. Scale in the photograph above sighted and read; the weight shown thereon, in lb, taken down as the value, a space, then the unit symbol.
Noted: 20 lb
